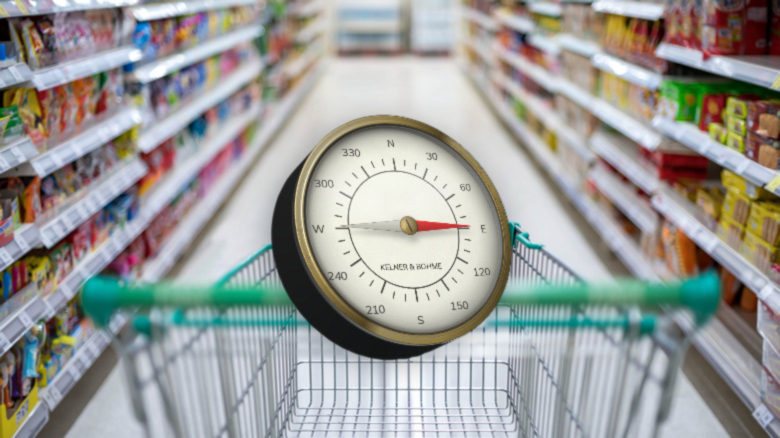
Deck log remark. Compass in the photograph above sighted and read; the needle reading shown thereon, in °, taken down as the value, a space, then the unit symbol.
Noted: 90 °
